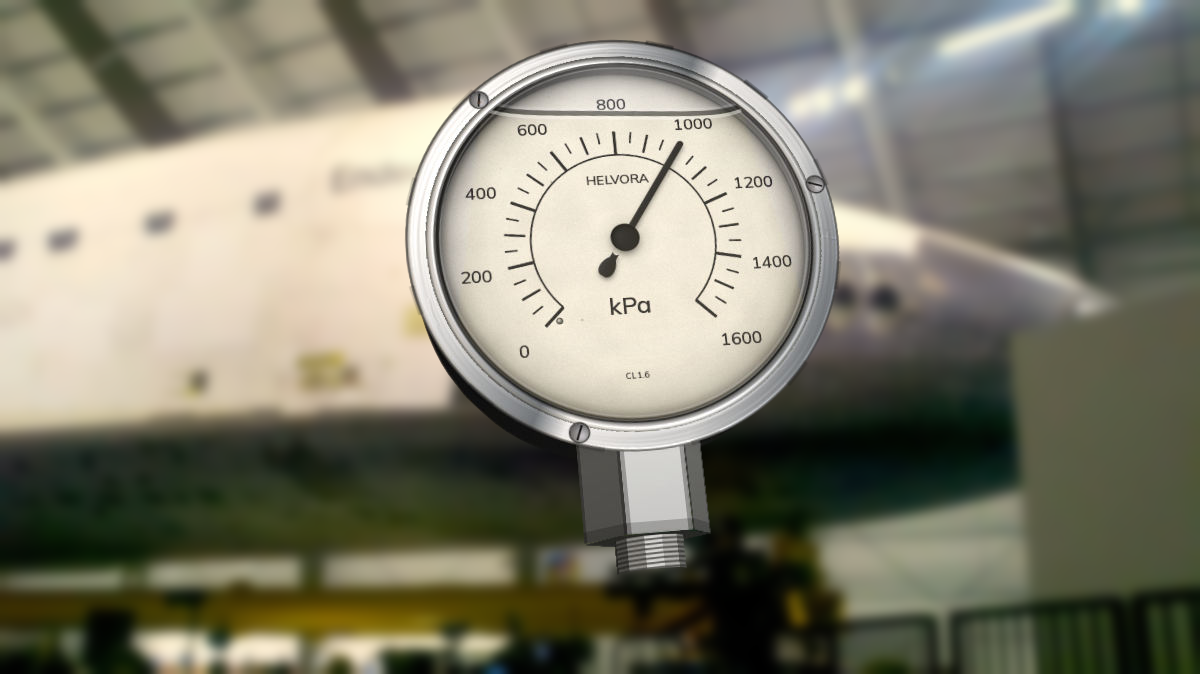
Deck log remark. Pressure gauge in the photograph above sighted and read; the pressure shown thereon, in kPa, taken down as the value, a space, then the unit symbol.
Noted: 1000 kPa
